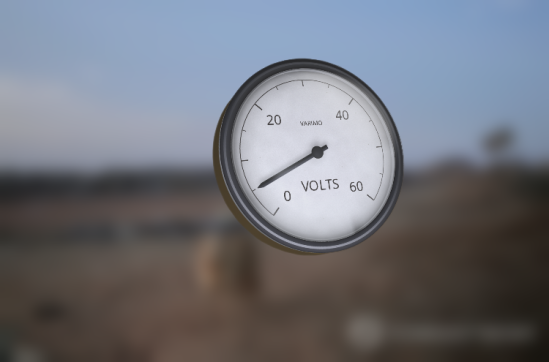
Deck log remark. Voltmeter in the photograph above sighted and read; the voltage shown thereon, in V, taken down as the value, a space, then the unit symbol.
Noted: 5 V
